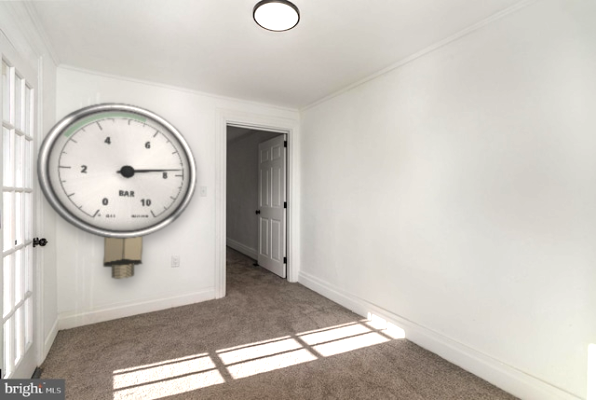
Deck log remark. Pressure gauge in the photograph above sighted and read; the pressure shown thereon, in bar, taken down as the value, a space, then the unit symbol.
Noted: 7.75 bar
